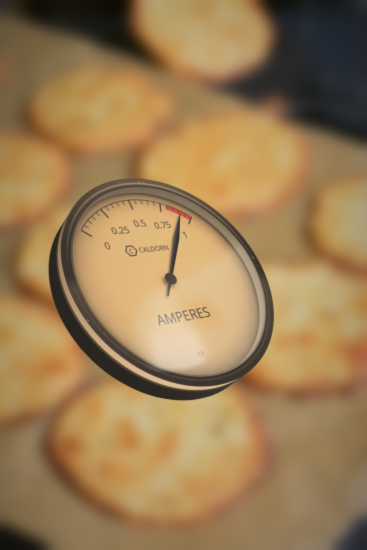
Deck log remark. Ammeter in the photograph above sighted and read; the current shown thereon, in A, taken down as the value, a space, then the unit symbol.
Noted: 0.9 A
